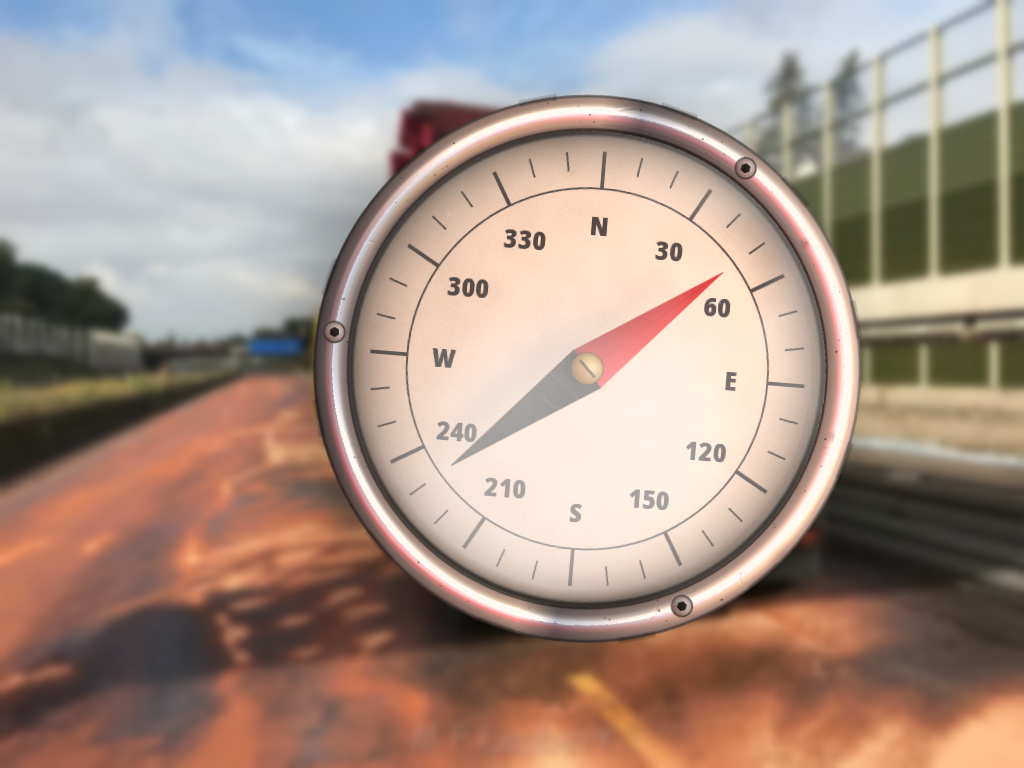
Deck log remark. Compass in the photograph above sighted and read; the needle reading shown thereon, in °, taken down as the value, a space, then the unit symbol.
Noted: 50 °
